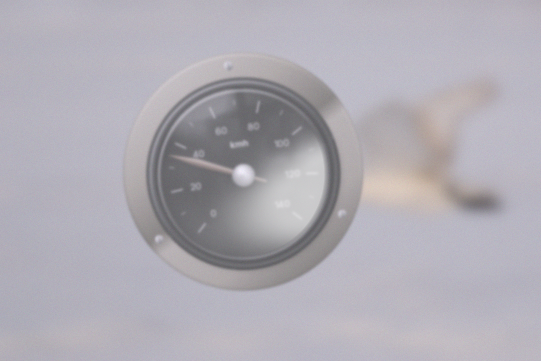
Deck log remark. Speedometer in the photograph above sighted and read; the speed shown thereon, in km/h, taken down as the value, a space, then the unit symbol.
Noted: 35 km/h
